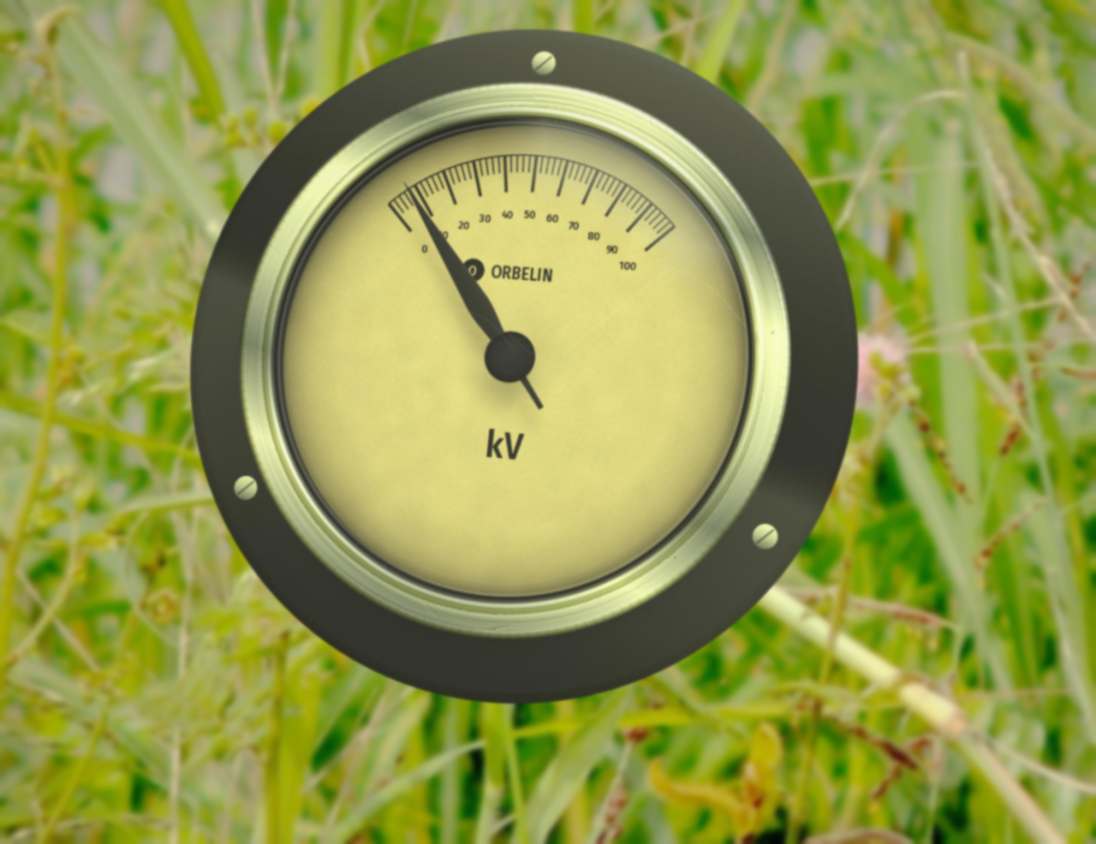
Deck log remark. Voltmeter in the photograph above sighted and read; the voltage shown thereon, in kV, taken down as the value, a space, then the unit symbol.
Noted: 8 kV
